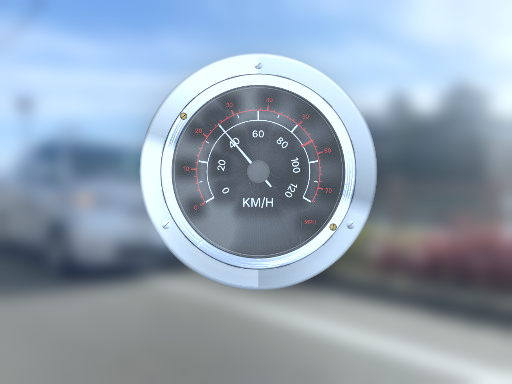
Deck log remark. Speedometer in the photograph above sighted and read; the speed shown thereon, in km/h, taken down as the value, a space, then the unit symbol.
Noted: 40 km/h
